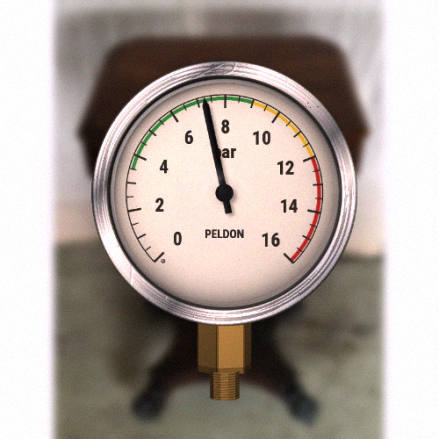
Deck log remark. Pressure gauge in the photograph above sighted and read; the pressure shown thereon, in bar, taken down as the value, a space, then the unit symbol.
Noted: 7.25 bar
